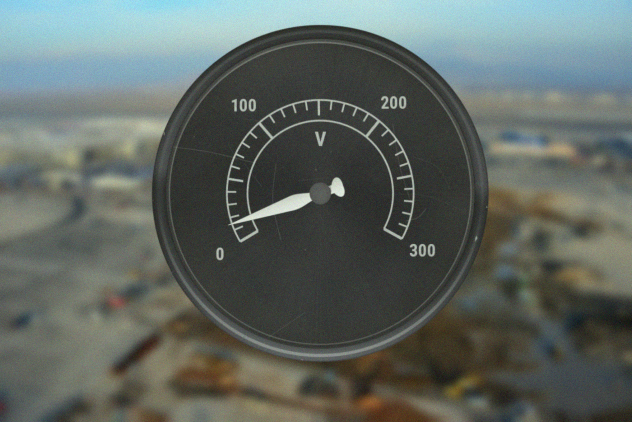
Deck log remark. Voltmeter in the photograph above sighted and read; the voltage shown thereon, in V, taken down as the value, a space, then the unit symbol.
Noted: 15 V
